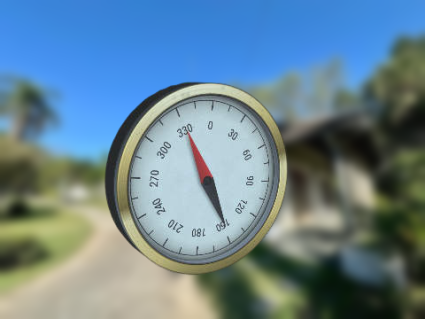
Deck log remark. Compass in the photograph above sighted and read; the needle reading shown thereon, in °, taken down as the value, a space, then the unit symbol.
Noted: 330 °
